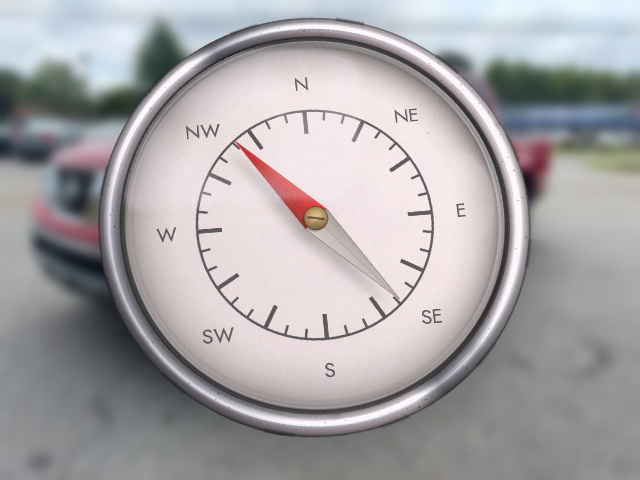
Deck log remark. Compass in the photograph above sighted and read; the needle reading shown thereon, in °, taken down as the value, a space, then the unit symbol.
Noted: 320 °
